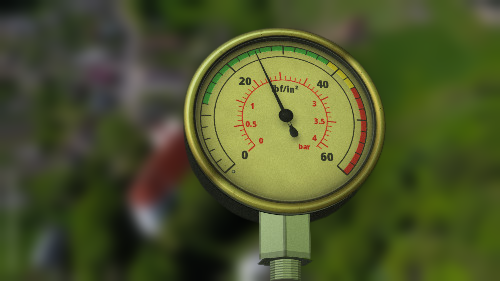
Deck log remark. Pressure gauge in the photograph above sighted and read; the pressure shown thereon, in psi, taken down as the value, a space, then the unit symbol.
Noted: 25 psi
